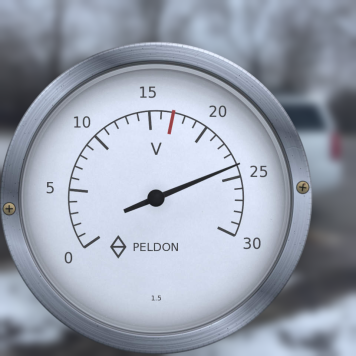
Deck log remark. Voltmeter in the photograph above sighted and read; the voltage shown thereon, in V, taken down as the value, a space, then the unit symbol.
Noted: 24 V
